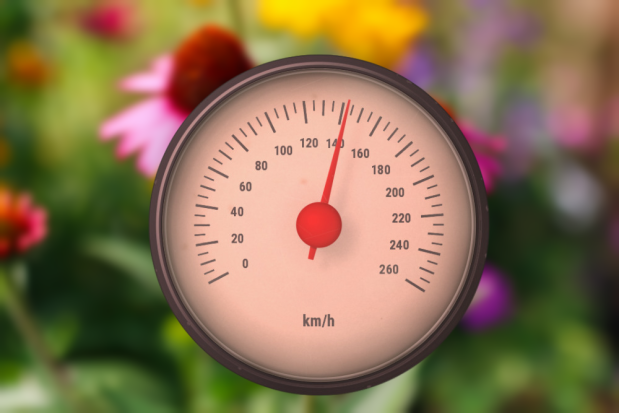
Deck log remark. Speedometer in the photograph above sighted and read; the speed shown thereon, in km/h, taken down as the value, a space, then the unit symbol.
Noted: 142.5 km/h
